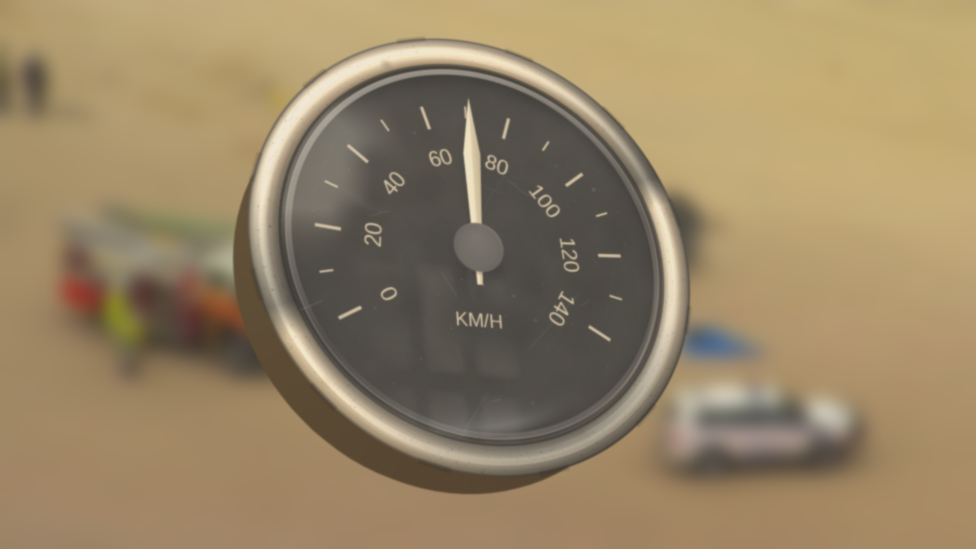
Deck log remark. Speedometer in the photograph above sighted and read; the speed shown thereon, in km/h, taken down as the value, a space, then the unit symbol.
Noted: 70 km/h
